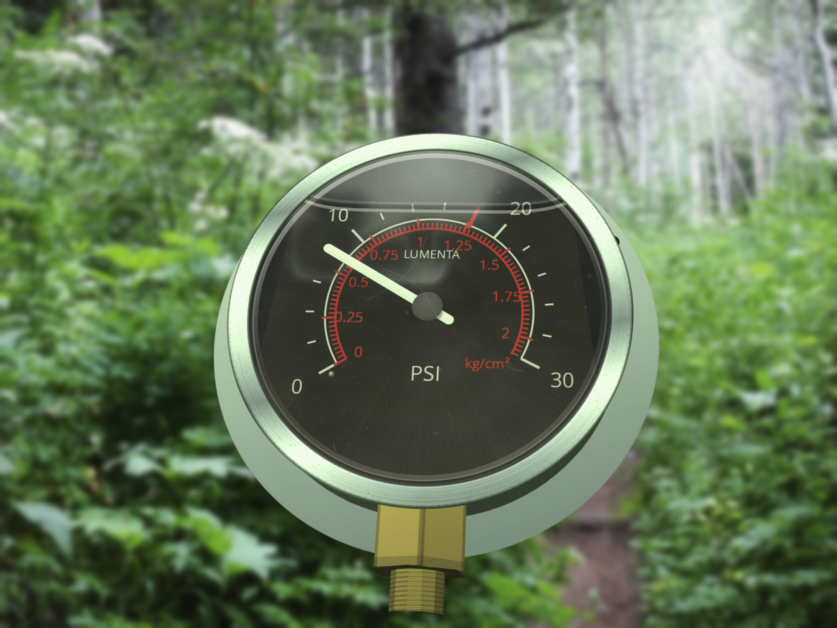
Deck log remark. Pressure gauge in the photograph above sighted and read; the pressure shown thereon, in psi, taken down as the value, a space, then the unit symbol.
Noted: 8 psi
